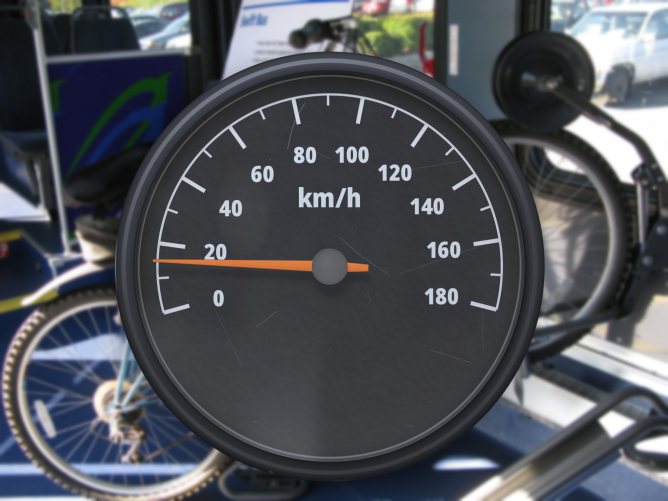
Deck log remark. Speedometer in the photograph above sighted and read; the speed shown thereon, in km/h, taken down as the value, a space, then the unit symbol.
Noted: 15 km/h
